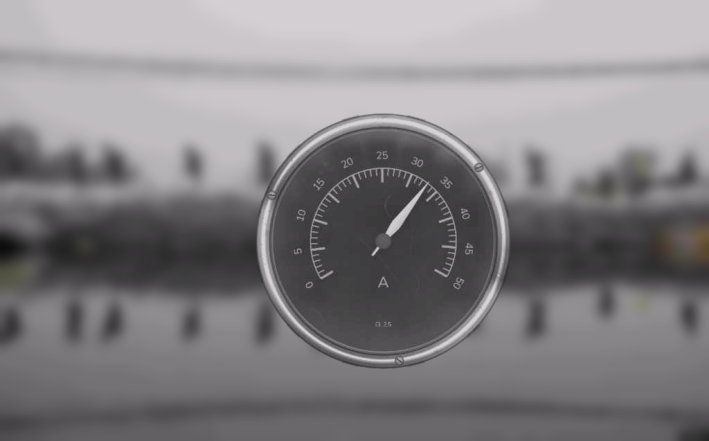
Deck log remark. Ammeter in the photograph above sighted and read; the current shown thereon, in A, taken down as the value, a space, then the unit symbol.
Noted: 33 A
